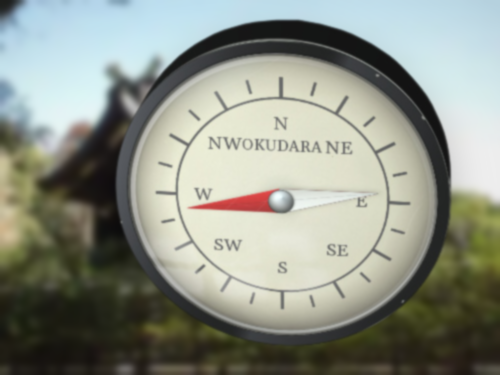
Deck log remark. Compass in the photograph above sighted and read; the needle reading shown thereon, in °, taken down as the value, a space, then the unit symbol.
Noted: 262.5 °
